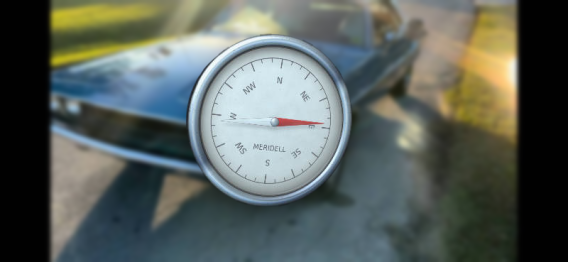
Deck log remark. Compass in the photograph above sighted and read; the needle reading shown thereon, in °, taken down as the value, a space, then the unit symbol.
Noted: 85 °
